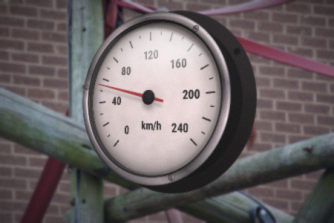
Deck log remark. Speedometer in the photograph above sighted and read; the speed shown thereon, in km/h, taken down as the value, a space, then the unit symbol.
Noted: 55 km/h
